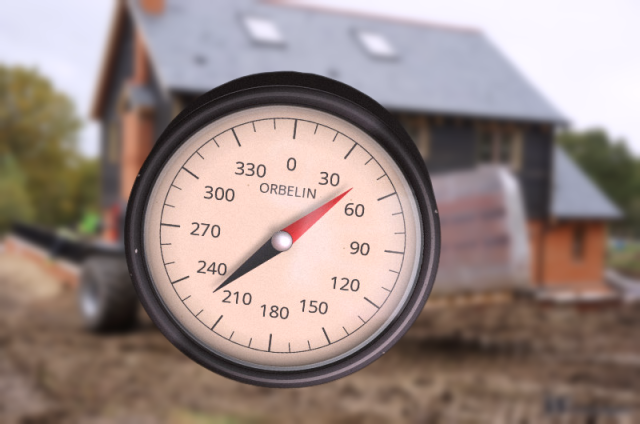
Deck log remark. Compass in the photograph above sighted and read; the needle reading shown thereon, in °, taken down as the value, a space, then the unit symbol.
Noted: 45 °
